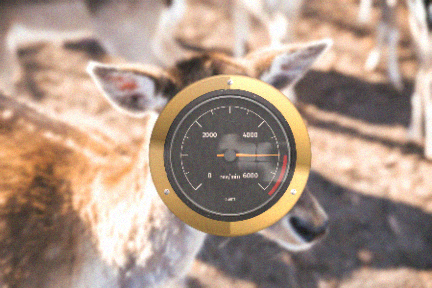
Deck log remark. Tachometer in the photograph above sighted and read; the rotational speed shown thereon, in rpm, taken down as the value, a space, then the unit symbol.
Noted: 5000 rpm
